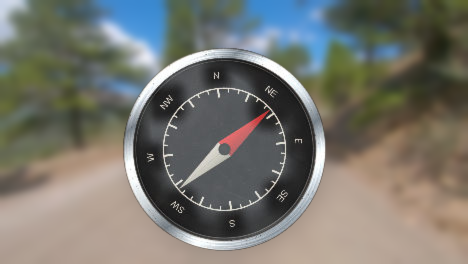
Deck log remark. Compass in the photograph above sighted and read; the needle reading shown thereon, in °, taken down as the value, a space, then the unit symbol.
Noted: 55 °
